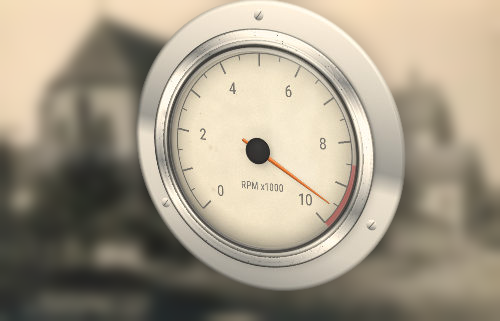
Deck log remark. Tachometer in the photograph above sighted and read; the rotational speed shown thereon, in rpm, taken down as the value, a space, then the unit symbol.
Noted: 9500 rpm
